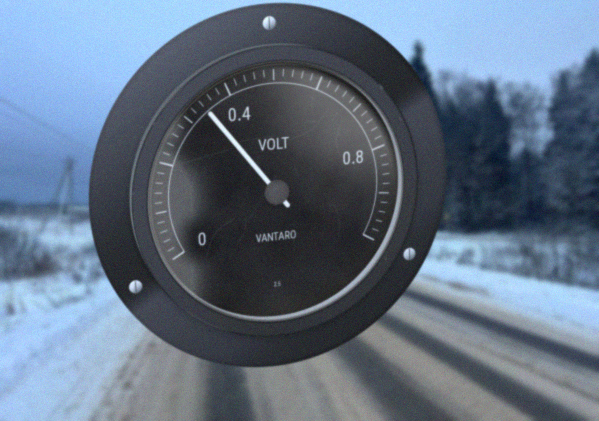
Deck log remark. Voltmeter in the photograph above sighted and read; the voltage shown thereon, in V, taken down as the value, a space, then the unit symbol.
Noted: 0.34 V
